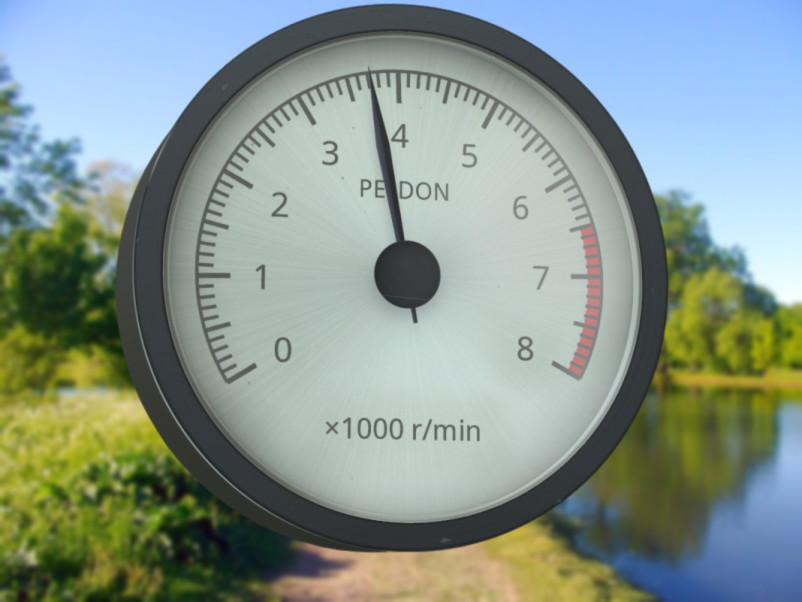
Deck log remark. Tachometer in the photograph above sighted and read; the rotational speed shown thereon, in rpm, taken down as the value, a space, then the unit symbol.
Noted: 3700 rpm
